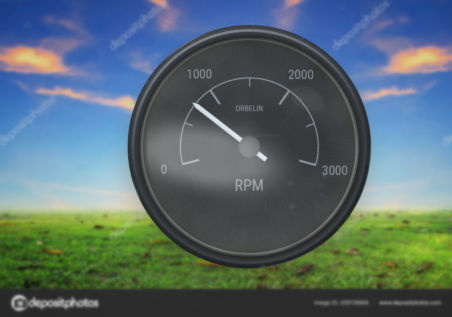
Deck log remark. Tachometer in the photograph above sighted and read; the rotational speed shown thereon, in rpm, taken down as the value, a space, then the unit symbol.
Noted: 750 rpm
